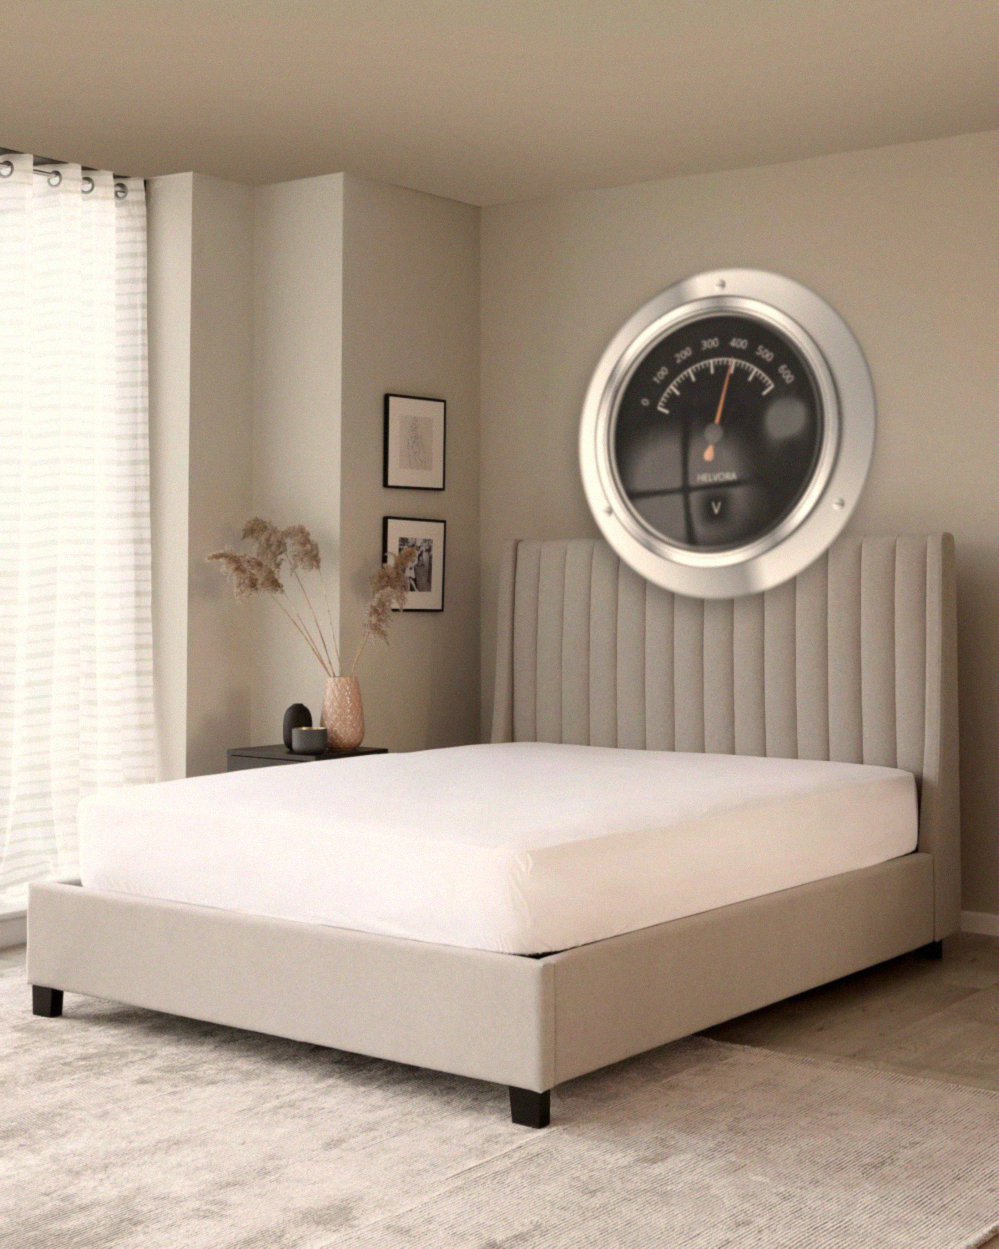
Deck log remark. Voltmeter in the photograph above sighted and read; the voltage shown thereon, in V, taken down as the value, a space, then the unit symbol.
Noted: 400 V
